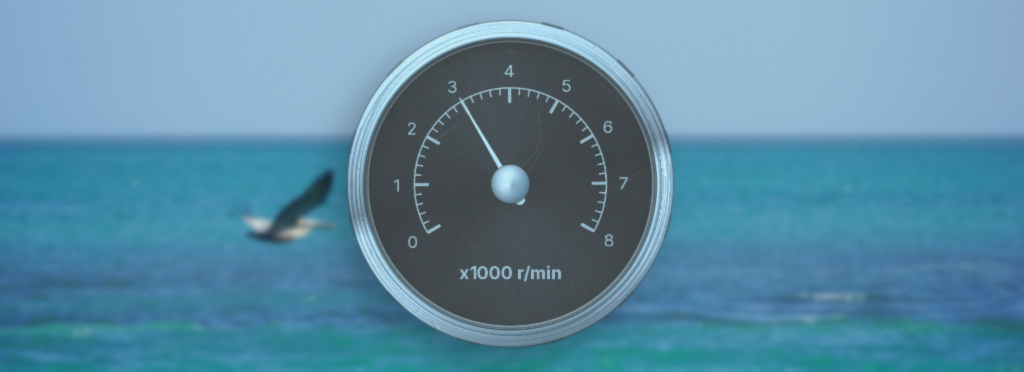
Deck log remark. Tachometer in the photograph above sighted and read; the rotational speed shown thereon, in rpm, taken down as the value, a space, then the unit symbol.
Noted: 3000 rpm
